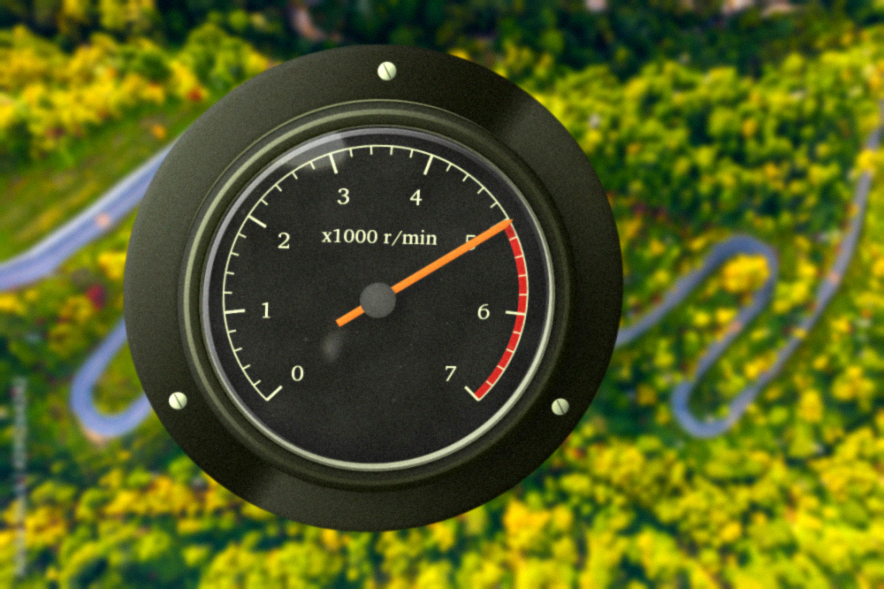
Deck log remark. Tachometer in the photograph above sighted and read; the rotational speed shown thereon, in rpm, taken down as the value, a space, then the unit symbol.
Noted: 5000 rpm
